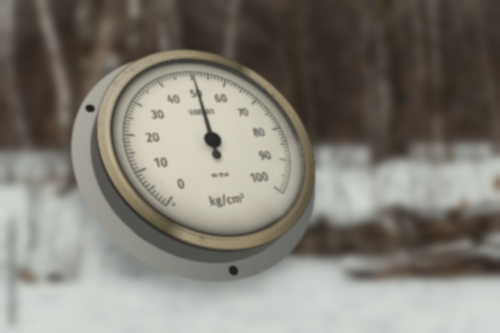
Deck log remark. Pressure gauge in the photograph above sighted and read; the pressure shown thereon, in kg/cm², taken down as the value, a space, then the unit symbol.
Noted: 50 kg/cm²
